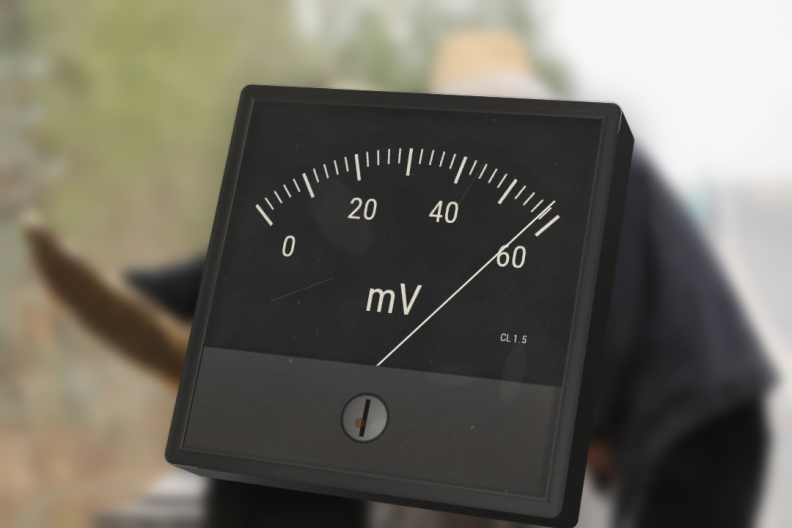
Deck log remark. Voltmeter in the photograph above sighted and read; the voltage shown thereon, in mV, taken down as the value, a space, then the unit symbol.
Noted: 58 mV
